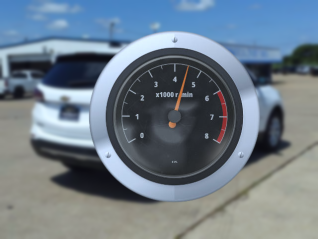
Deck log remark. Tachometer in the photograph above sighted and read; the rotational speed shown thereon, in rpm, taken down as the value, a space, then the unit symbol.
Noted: 4500 rpm
